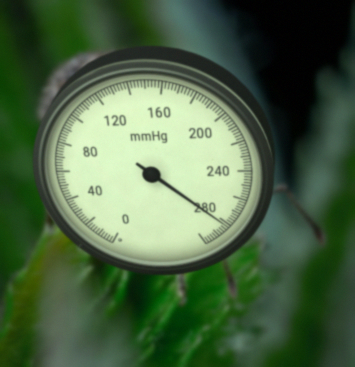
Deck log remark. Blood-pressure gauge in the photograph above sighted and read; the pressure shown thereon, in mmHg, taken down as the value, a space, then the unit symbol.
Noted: 280 mmHg
